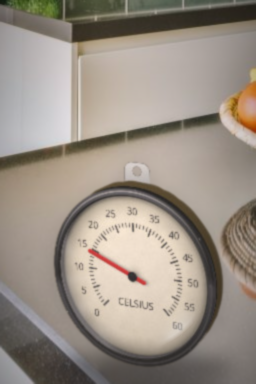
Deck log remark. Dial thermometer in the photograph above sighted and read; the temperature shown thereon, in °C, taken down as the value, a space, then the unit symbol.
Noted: 15 °C
